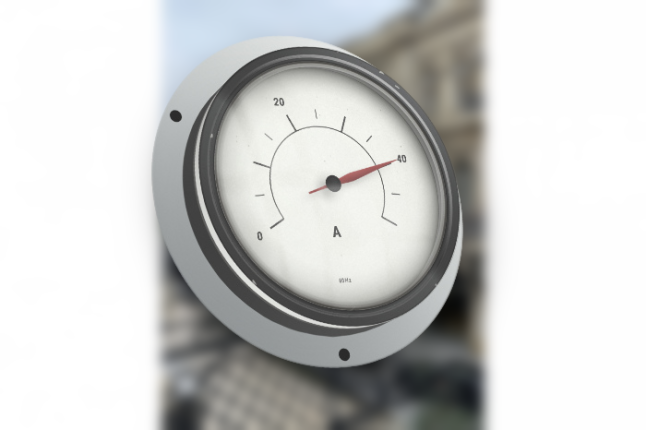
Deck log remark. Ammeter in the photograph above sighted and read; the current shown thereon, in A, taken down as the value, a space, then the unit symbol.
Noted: 40 A
